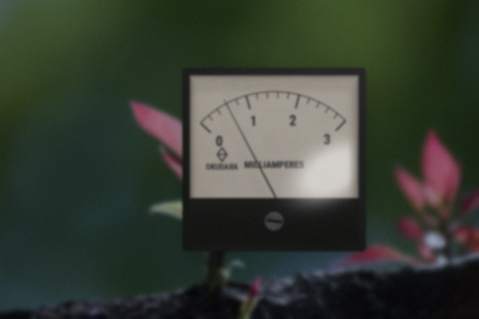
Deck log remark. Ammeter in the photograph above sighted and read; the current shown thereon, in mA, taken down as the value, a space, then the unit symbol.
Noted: 0.6 mA
